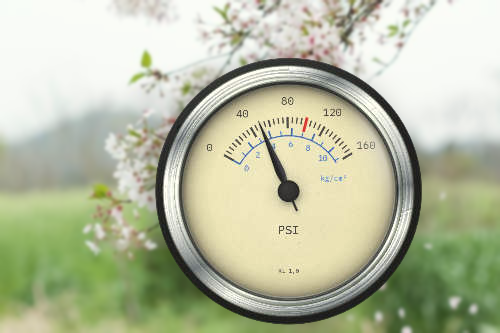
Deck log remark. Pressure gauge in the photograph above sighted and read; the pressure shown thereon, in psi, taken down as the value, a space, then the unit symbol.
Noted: 50 psi
